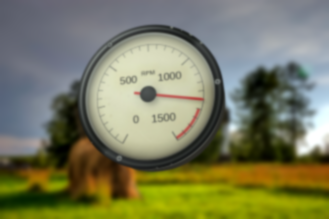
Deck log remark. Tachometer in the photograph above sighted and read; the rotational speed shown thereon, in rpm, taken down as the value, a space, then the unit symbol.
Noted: 1250 rpm
